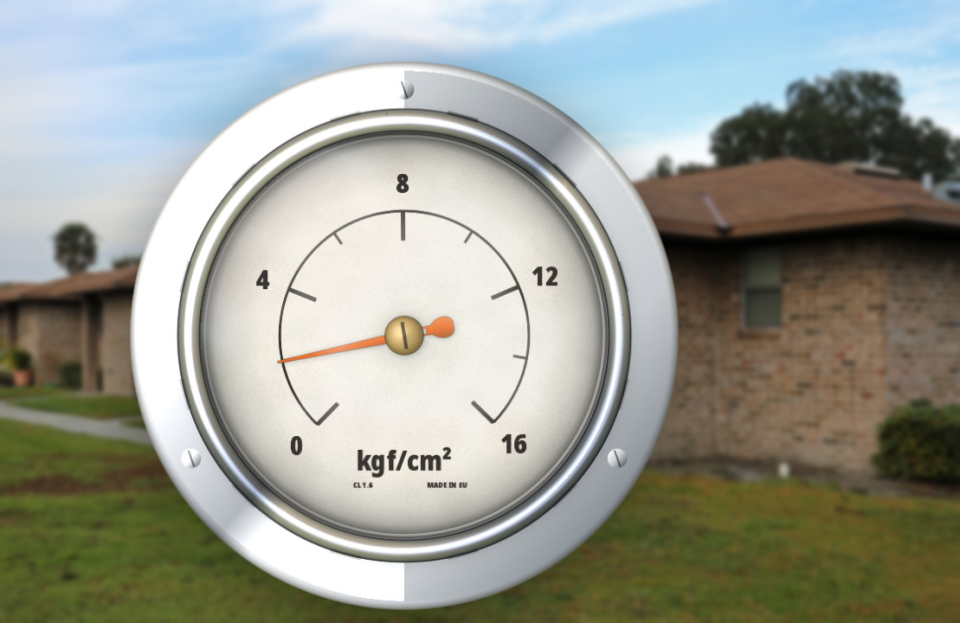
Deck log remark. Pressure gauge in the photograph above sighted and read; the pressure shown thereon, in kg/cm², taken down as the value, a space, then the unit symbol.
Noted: 2 kg/cm²
